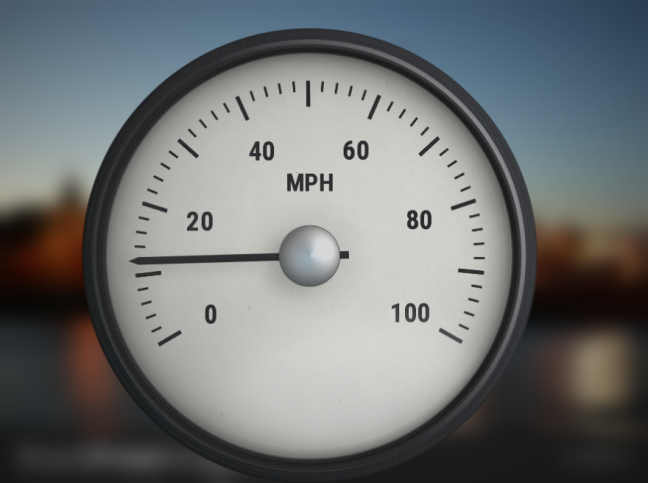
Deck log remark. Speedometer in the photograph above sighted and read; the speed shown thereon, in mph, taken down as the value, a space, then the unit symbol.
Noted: 12 mph
